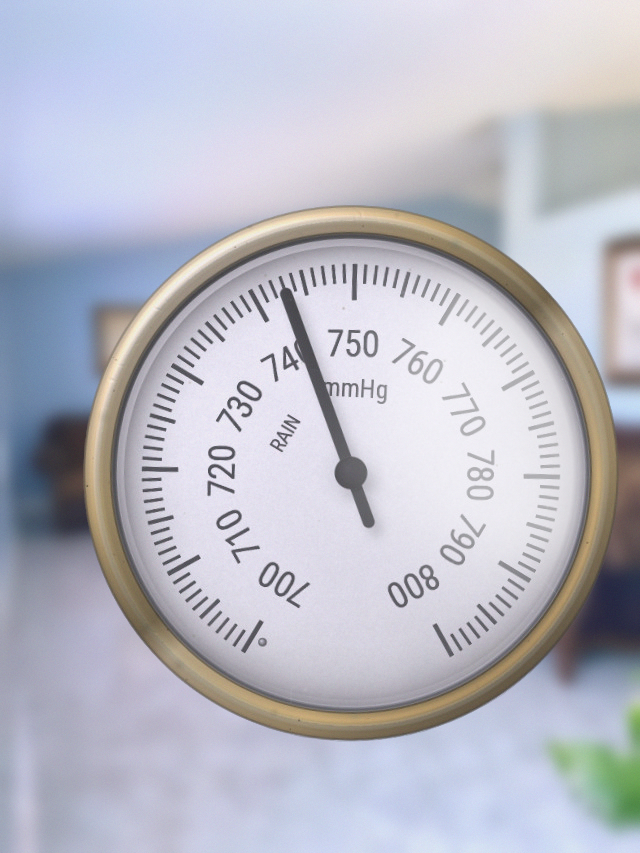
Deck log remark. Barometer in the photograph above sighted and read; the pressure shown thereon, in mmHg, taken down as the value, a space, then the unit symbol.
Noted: 743 mmHg
